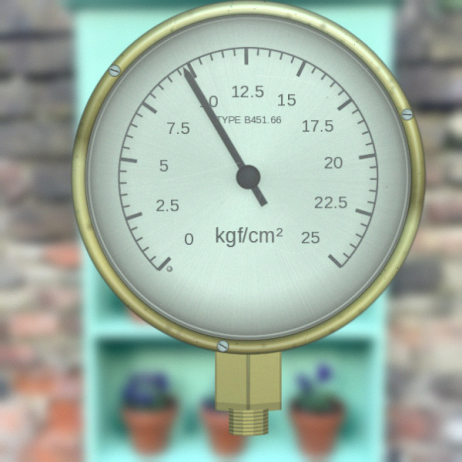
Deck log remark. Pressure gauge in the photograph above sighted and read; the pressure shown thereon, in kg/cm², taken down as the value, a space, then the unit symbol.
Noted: 9.75 kg/cm²
